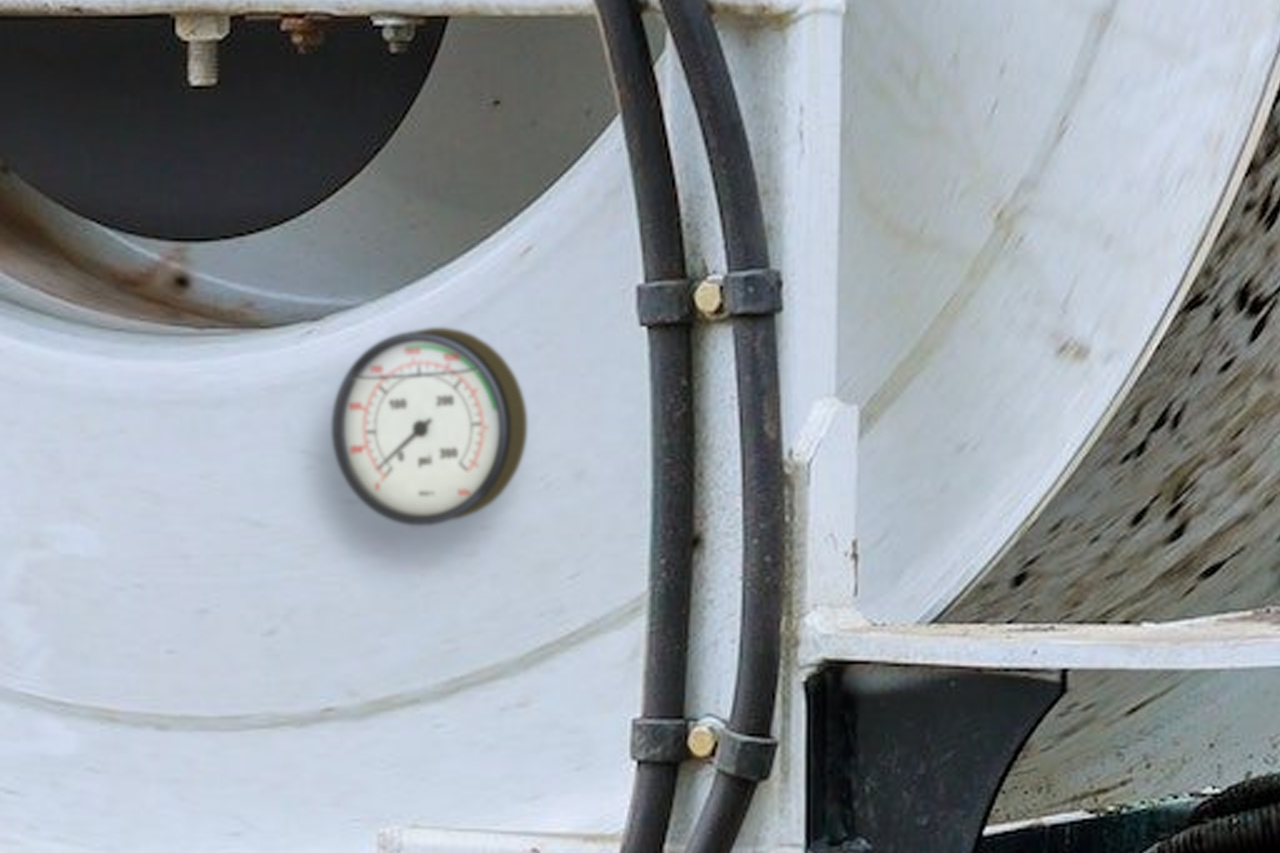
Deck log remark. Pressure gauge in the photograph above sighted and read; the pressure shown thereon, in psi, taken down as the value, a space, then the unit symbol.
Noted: 10 psi
